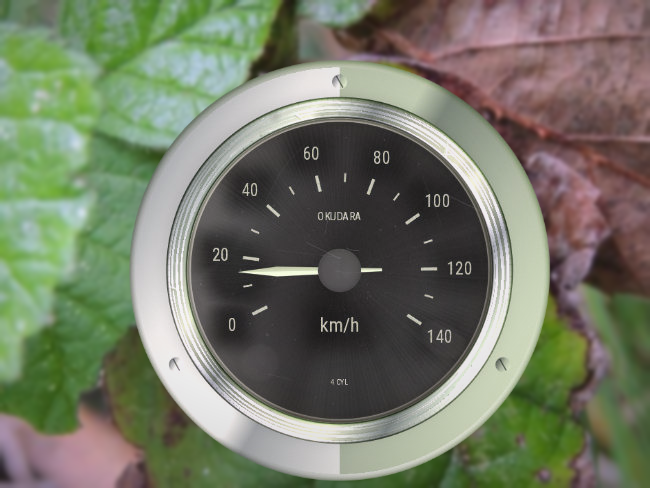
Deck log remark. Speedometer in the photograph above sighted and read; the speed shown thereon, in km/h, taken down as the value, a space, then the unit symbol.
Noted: 15 km/h
